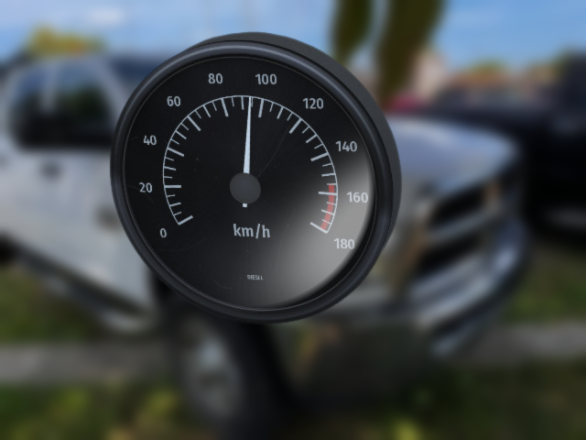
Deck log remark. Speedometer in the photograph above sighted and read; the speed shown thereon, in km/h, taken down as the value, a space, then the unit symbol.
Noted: 95 km/h
